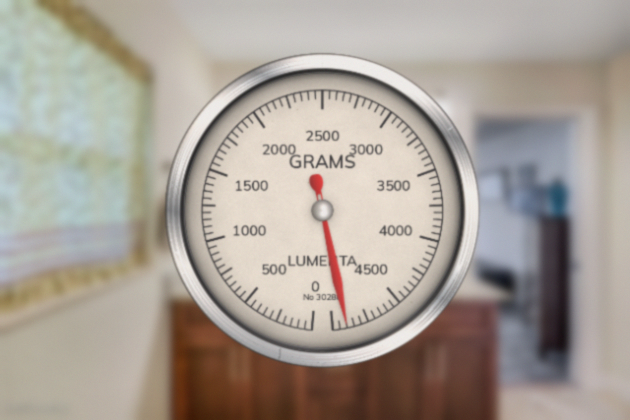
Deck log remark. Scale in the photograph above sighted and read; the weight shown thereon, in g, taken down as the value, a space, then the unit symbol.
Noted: 4900 g
